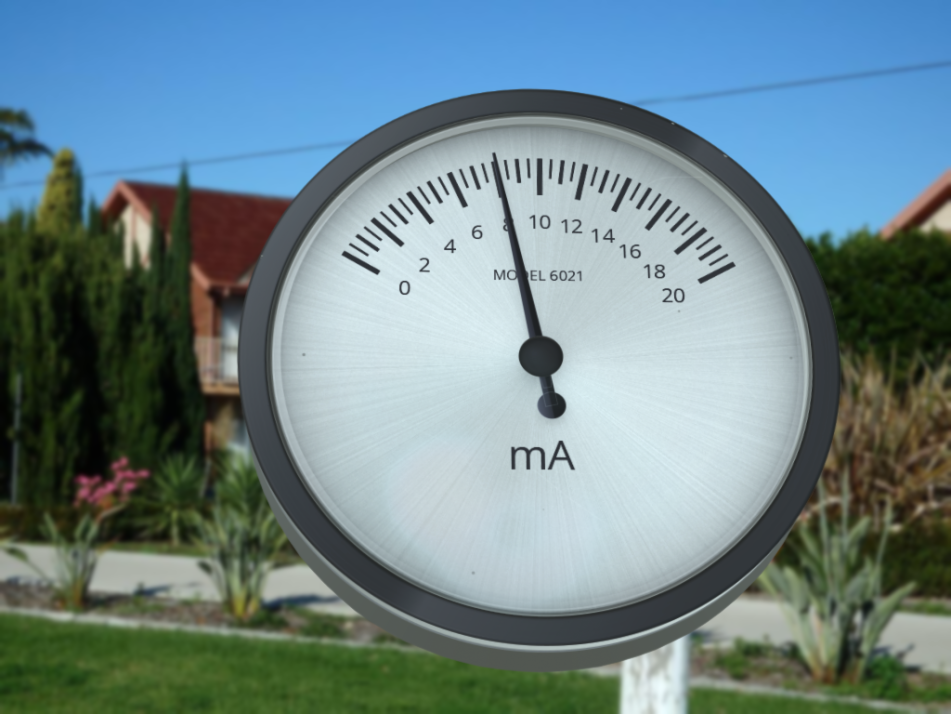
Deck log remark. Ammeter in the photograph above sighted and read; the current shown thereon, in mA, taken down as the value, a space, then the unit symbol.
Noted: 8 mA
